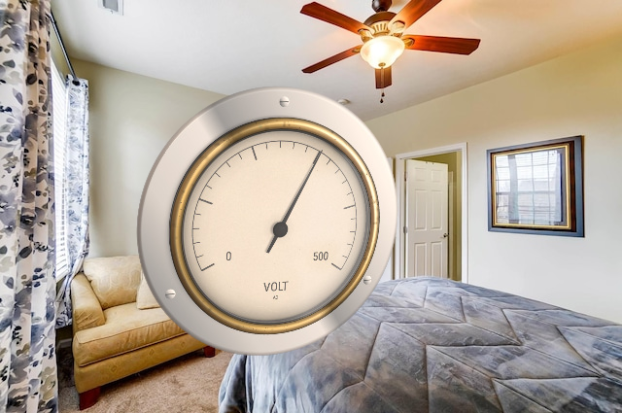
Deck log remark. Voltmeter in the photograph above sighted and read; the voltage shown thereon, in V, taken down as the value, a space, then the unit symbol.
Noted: 300 V
